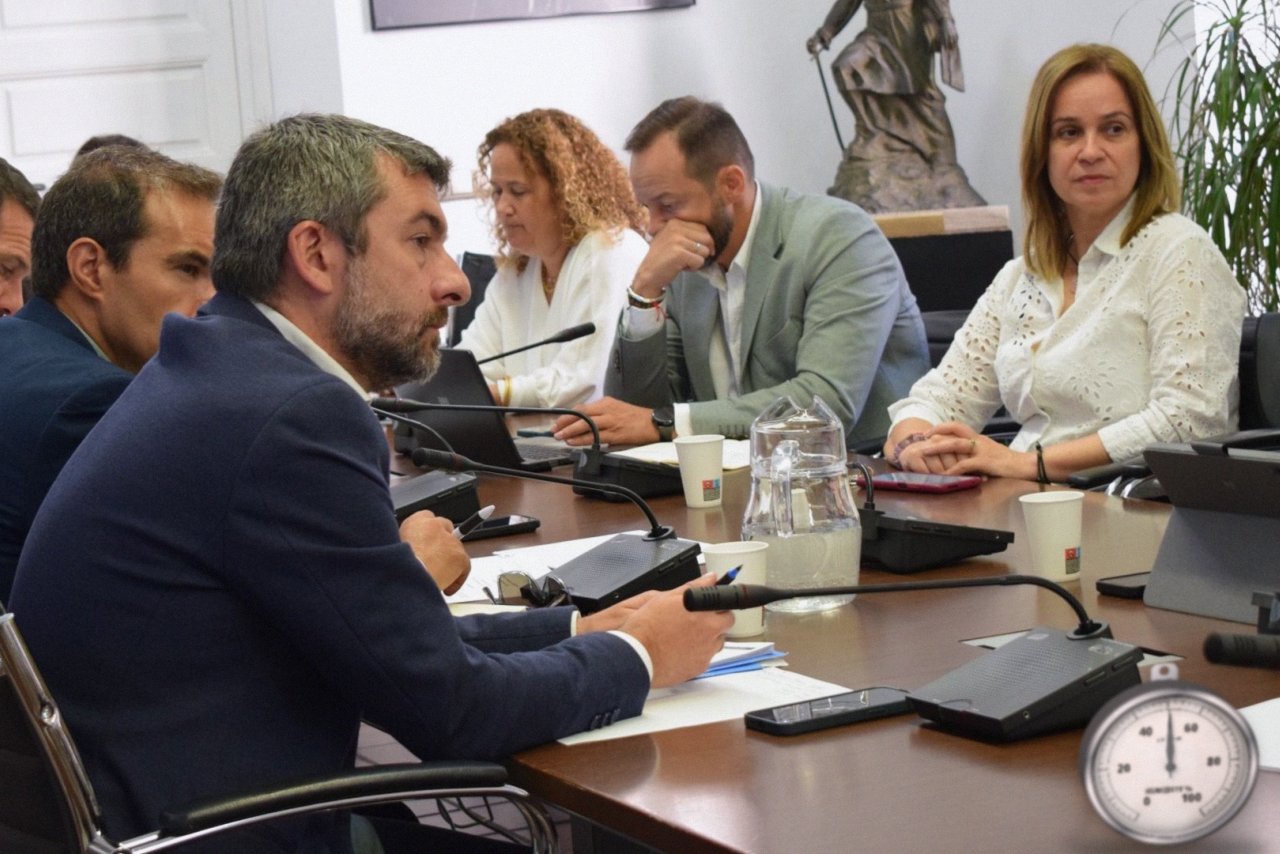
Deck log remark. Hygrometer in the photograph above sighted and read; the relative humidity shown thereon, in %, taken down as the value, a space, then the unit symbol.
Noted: 50 %
